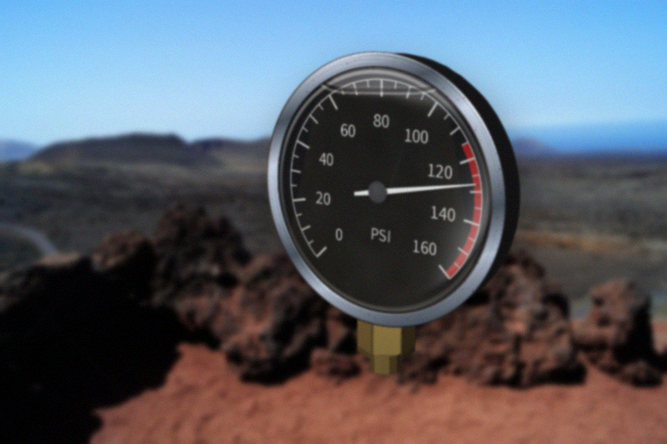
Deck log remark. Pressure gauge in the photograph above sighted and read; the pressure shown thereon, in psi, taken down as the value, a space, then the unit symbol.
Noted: 127.5 psi
